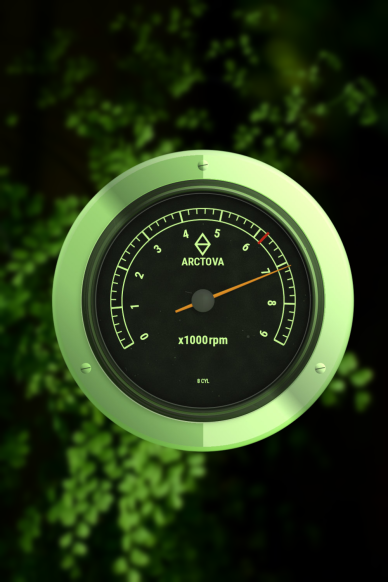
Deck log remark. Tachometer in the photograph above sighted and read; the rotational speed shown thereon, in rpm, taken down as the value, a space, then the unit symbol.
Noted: 7100 rpm
